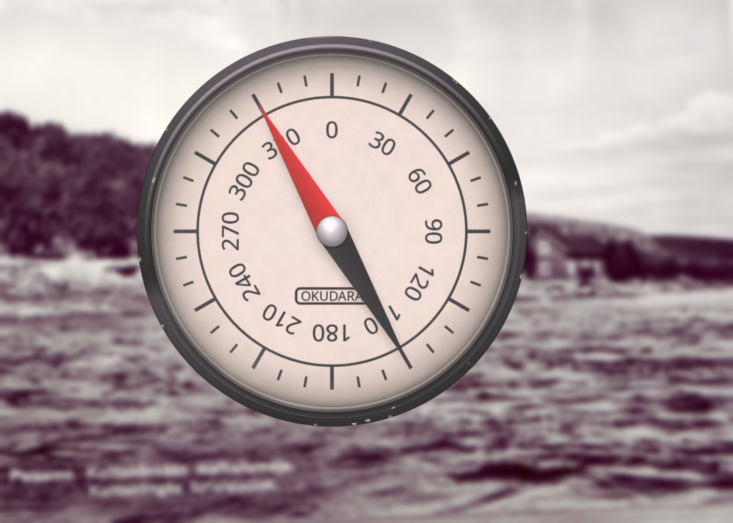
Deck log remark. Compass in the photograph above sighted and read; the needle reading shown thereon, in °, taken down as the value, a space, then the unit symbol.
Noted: 330 °
